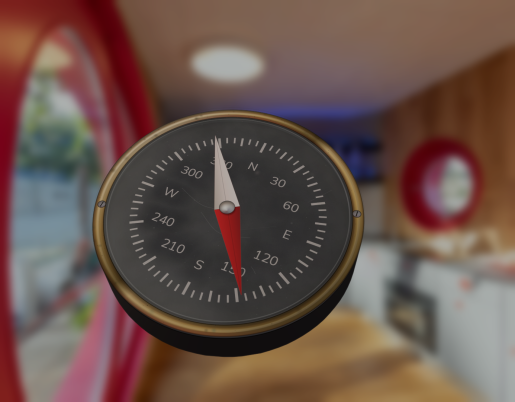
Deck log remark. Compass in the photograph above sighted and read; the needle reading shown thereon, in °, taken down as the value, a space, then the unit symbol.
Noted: 147.5 °
